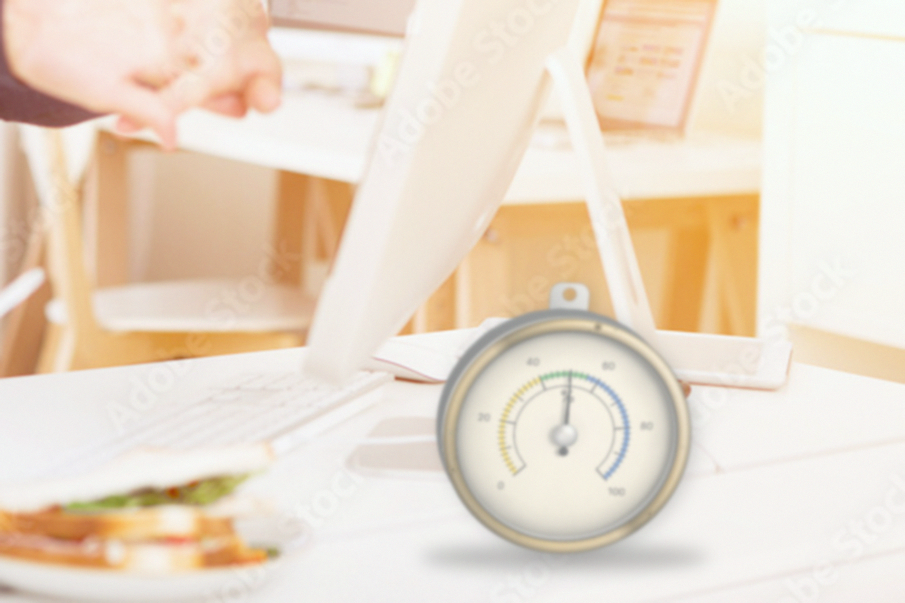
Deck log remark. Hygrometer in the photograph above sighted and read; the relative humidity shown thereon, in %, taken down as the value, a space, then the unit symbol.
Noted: 50 %
